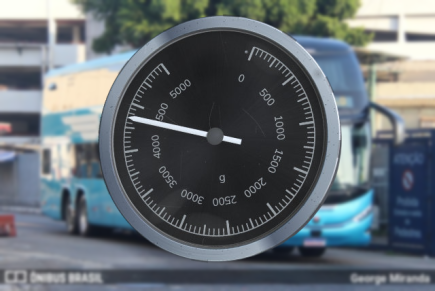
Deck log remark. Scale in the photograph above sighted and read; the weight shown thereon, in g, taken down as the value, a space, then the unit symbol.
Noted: 4350 g
